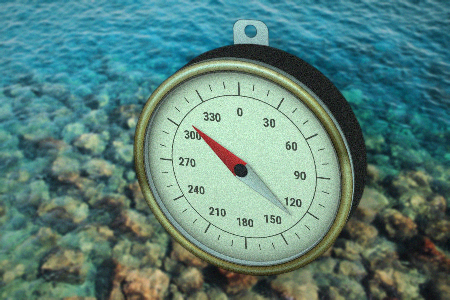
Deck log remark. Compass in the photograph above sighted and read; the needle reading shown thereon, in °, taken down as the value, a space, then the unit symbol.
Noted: 310 °
